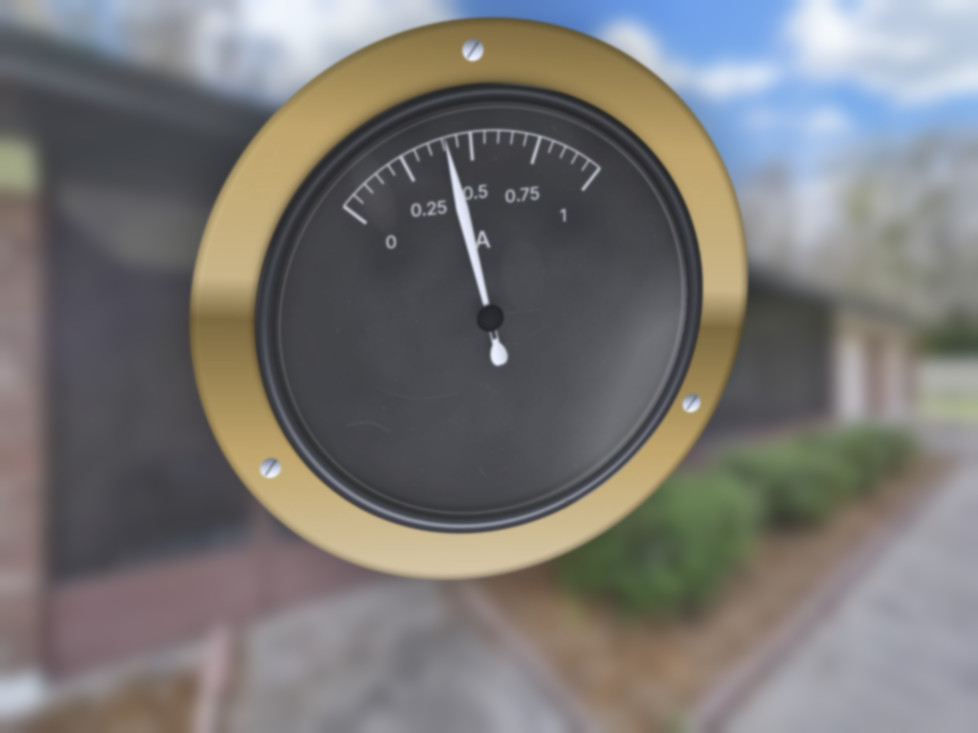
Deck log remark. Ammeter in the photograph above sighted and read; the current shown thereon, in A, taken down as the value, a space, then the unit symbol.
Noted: 0.4 A
